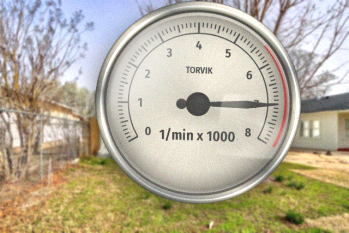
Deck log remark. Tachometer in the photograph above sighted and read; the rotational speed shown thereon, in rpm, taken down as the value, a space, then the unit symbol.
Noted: 7000 rpm
